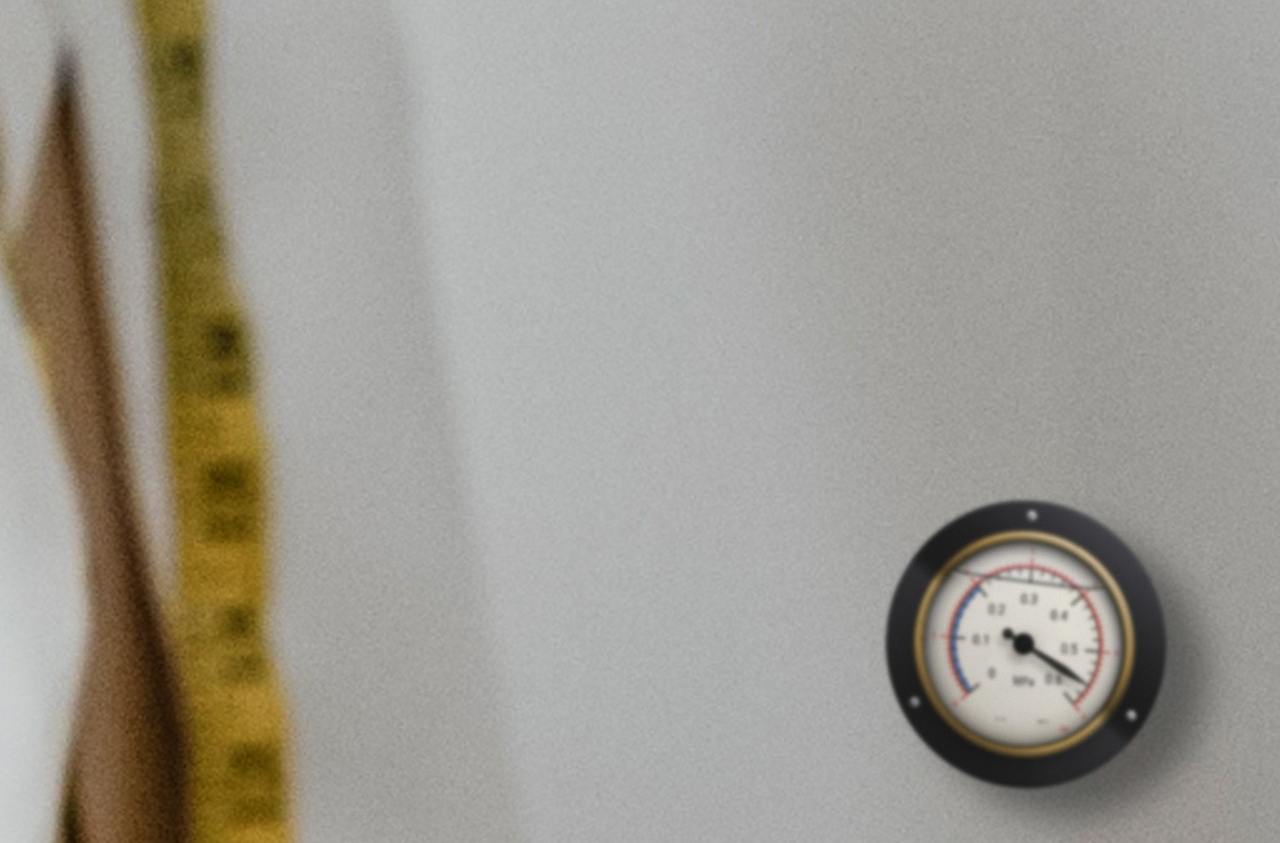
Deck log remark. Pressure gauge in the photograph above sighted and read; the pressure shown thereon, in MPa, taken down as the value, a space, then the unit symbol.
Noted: 0.56 MPa
